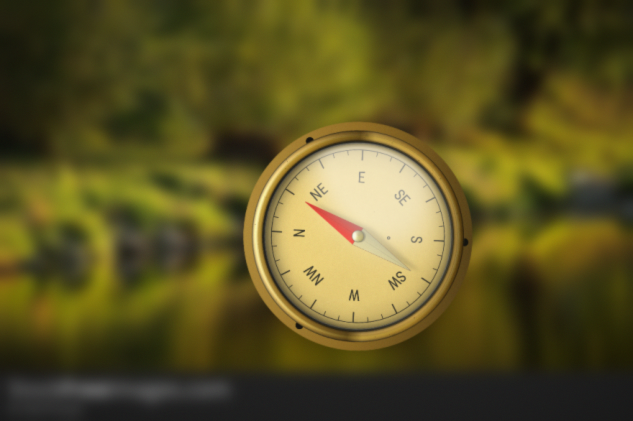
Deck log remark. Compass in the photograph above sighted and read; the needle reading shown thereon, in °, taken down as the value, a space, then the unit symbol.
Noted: 30 °
